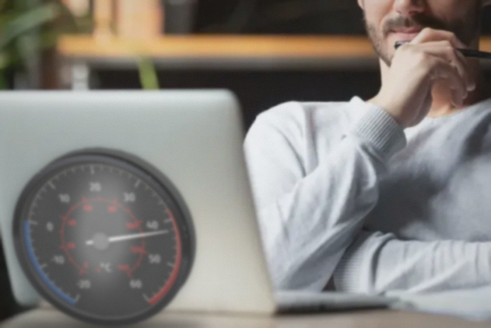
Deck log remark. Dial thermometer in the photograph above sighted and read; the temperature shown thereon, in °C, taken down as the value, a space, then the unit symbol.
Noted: 42 °C
